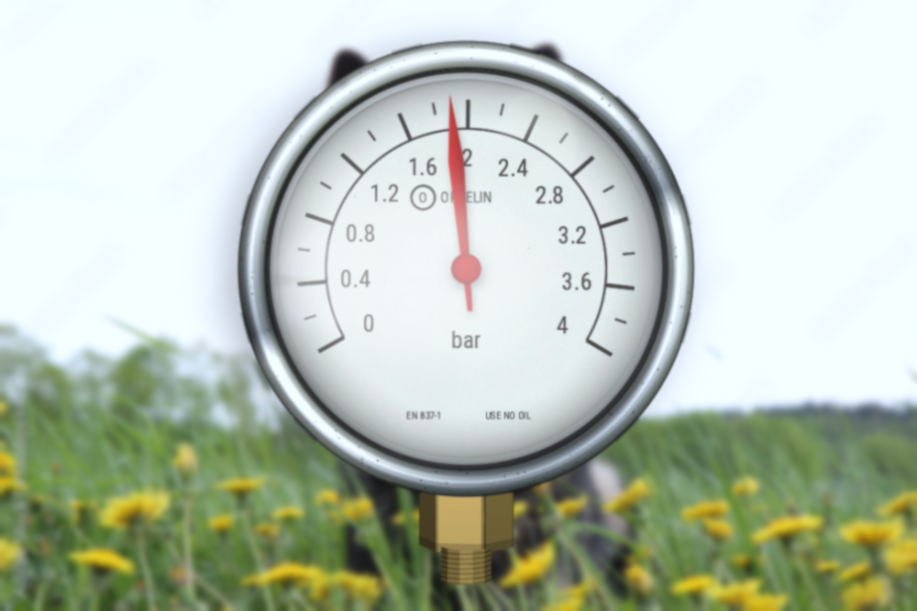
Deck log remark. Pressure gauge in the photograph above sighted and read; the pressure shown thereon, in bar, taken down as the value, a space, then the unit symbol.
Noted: 1.9 bar
